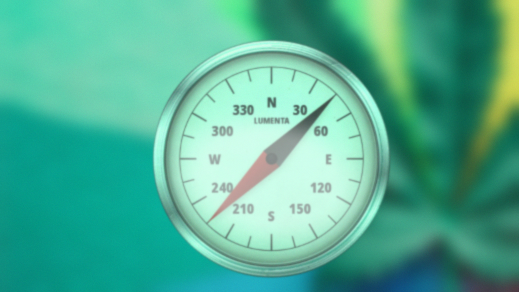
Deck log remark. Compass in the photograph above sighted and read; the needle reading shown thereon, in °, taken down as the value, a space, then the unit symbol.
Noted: 225 °
